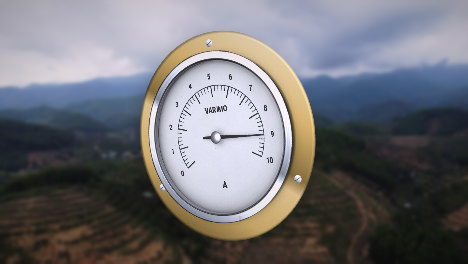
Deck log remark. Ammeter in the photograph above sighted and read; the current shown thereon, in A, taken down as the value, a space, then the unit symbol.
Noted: 9 A
